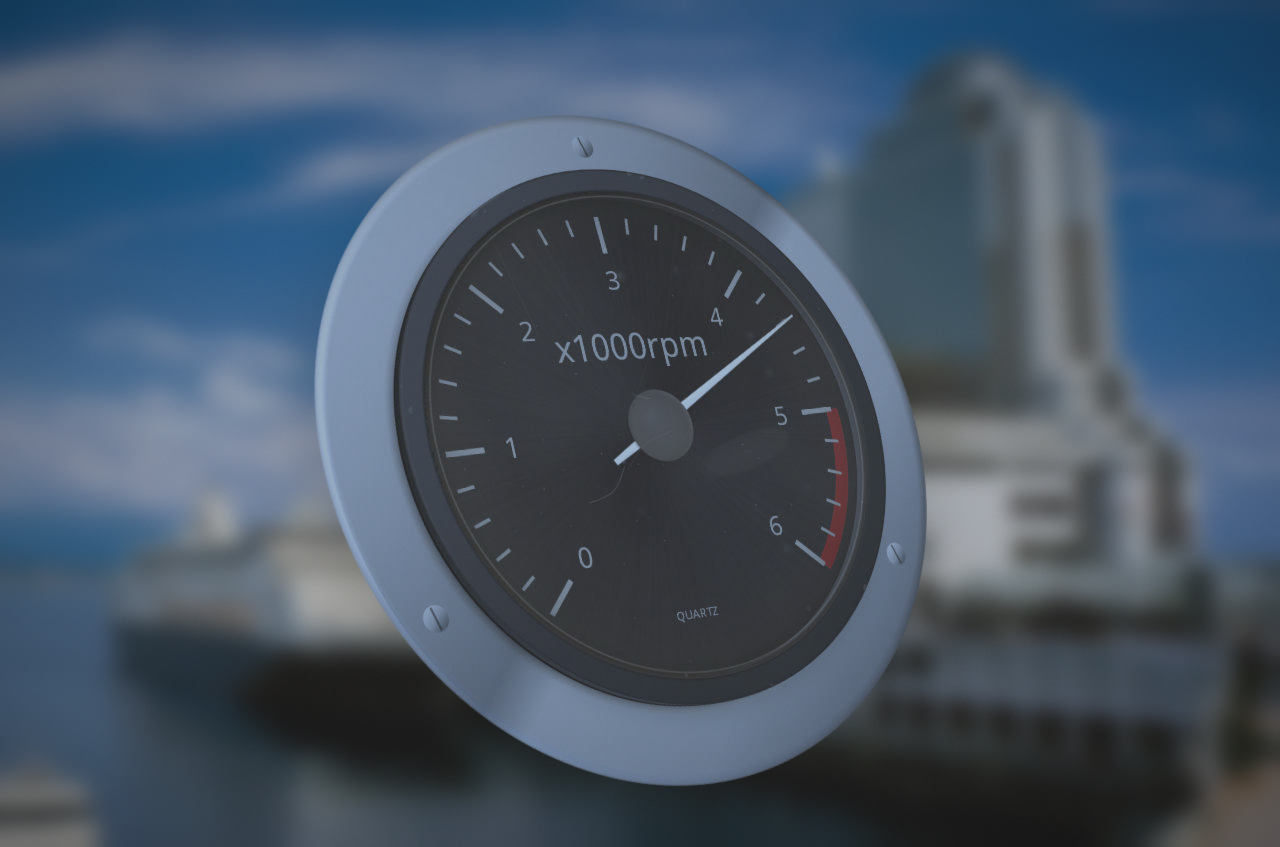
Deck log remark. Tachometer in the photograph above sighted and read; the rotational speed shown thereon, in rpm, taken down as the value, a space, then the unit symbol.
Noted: 4400 rpm
